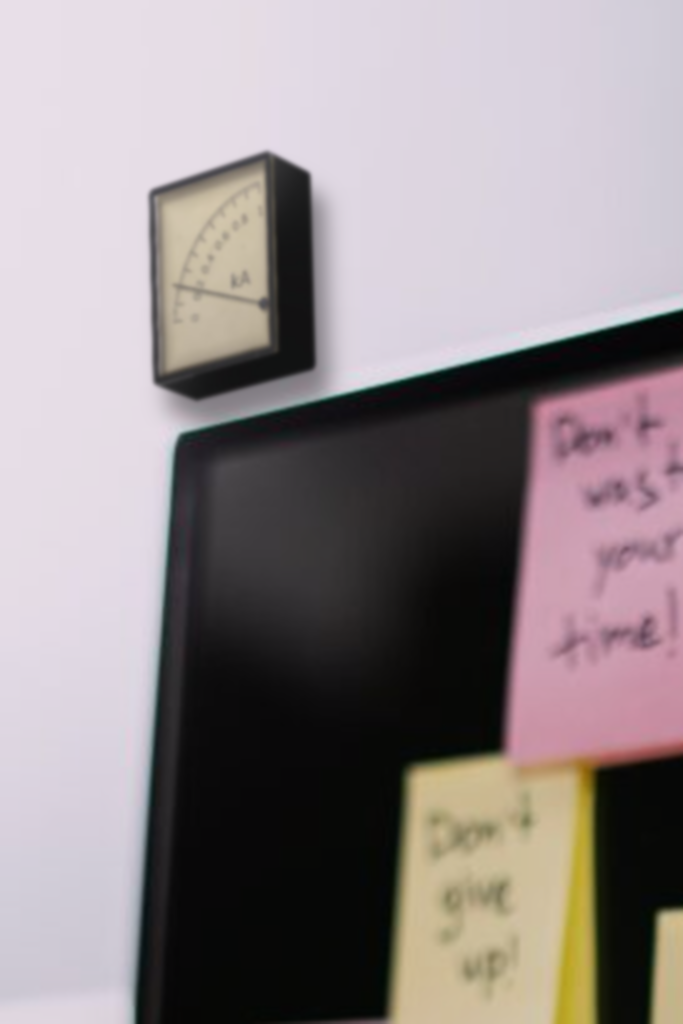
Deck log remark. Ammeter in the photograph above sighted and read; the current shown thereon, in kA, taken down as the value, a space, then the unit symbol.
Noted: 0.2 kA
